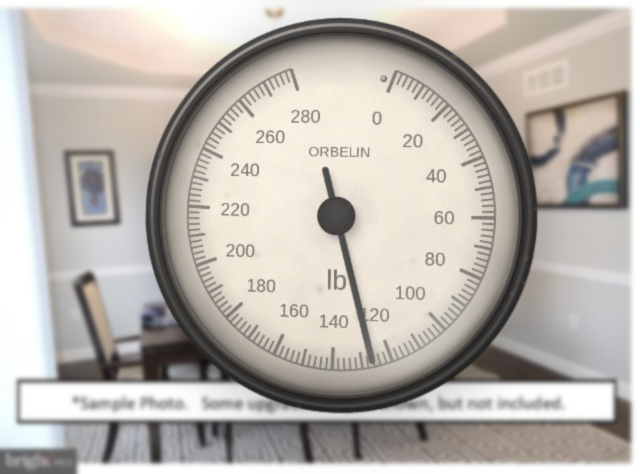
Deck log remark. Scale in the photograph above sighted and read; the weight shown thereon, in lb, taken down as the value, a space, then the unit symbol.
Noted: 126 lb
